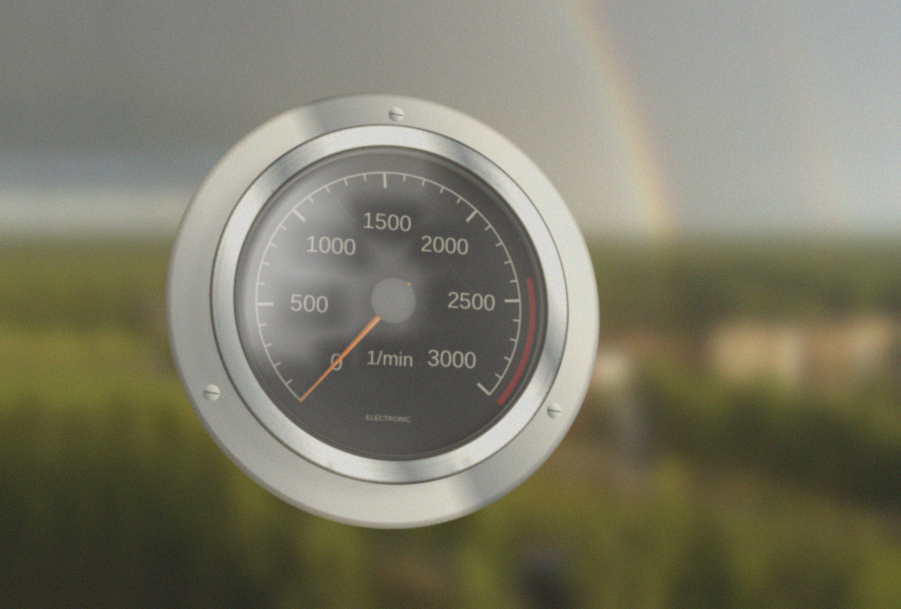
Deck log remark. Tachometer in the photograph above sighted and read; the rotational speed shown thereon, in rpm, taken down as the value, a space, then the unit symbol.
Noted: 0 rpm
